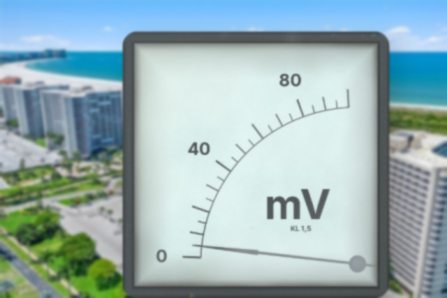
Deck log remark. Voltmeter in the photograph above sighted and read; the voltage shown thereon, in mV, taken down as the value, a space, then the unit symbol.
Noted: 5 mV
